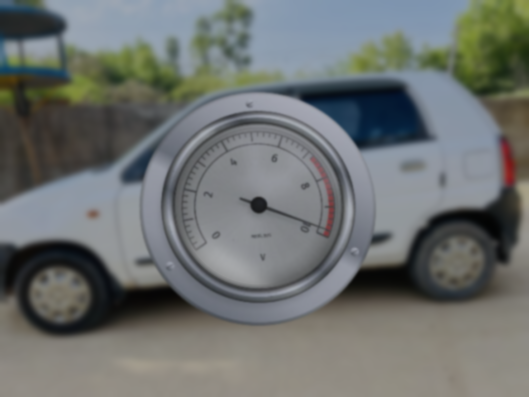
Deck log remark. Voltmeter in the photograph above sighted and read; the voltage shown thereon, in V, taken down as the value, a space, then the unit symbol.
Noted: 9.8 V
